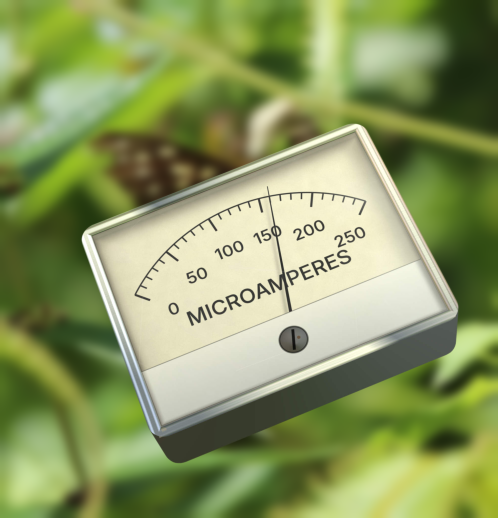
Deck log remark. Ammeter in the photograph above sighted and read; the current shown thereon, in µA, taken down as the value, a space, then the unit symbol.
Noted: 160 µA
